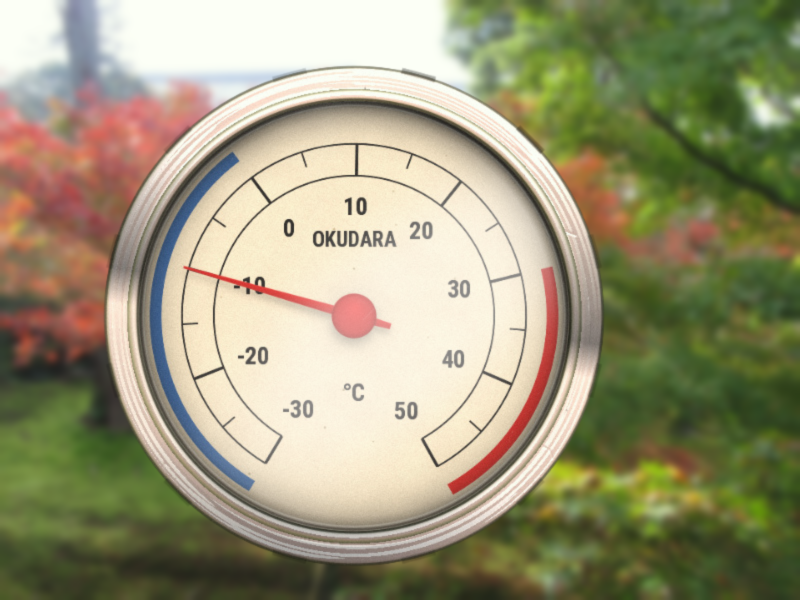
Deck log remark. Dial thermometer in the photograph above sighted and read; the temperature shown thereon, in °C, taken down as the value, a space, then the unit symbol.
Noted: -10 °C
